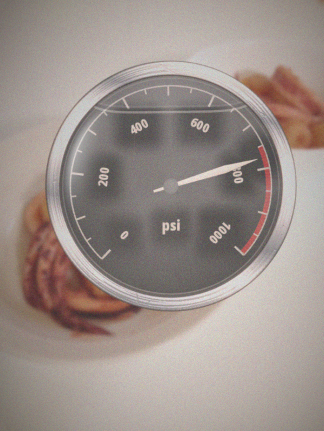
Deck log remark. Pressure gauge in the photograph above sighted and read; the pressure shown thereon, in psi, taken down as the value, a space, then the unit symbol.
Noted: 775 psi
